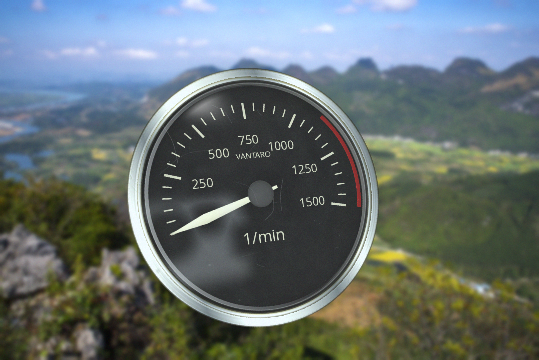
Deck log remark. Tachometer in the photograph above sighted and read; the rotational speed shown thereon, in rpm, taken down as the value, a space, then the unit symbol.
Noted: 0 rpm
